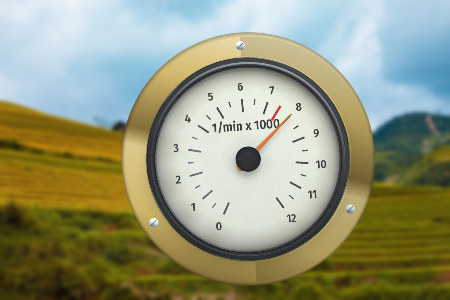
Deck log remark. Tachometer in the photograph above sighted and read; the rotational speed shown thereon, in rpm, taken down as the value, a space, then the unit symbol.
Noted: 8000 rpm
